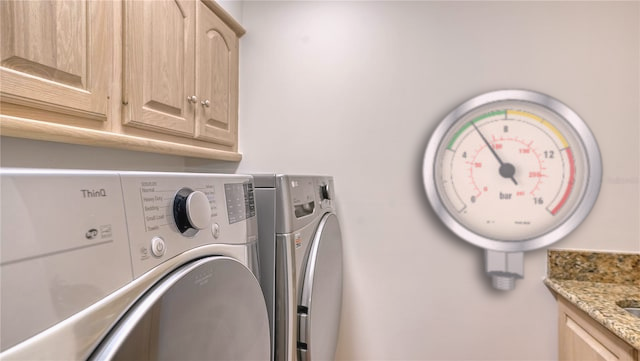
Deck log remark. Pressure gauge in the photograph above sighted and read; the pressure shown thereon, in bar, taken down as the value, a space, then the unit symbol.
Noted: 6 bar
